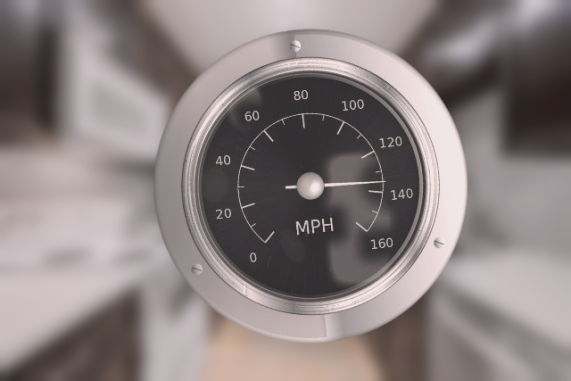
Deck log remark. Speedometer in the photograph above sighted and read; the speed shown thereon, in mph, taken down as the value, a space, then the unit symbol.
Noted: 135 mph
